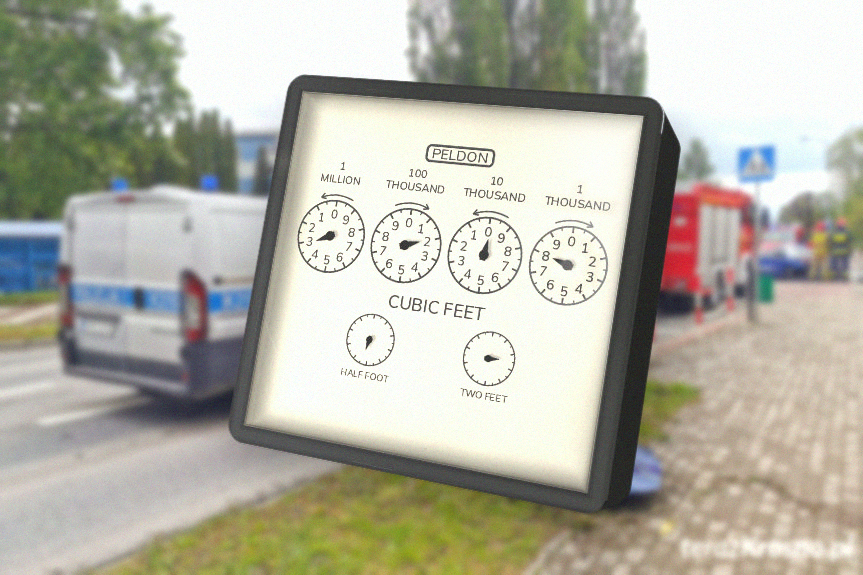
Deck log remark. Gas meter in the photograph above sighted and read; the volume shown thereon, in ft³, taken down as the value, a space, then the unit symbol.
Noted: 319800 ft³
